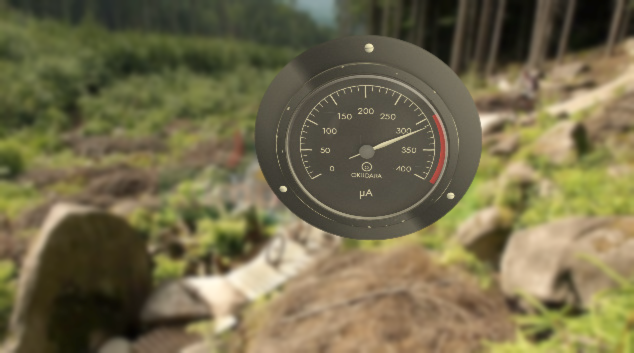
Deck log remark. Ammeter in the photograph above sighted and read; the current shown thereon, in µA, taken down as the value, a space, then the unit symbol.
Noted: 310 µA
